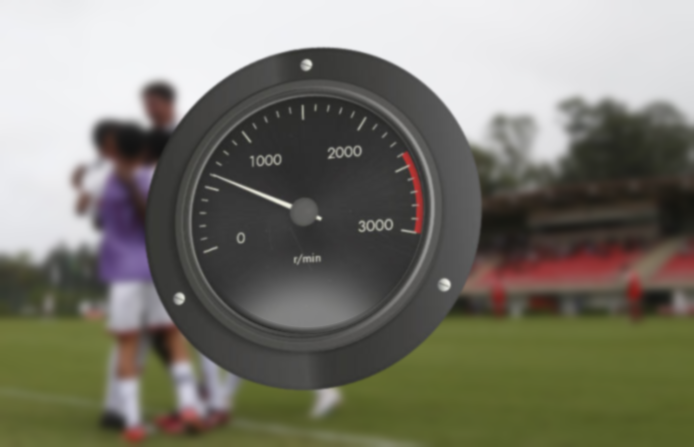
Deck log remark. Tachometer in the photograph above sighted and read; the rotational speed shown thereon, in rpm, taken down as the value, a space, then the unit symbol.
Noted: 600 rpm
